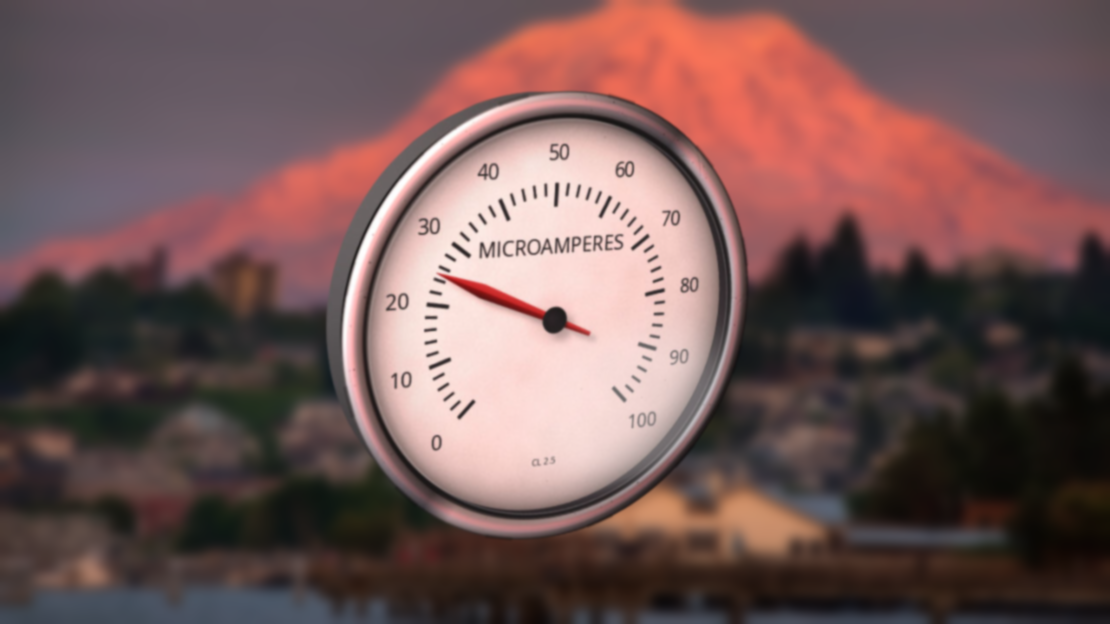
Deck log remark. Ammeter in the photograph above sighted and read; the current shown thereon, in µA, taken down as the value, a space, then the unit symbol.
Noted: 25 µA
